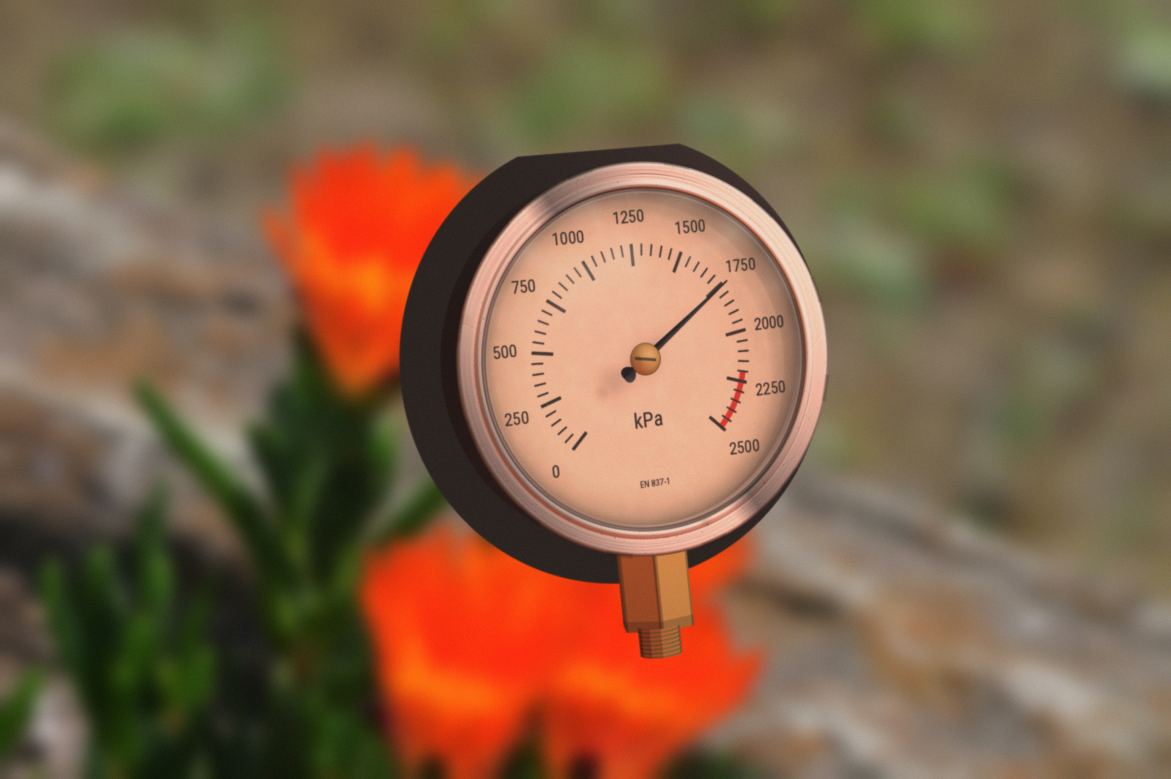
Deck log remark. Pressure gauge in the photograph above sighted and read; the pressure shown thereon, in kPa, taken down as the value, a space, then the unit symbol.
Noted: 1750 kPa
